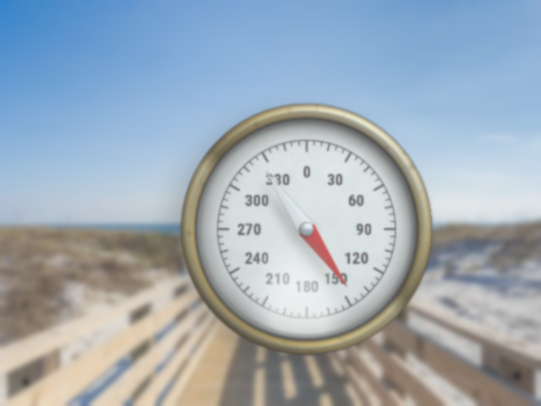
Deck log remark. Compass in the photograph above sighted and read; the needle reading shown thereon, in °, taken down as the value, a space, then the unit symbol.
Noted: 145 °
